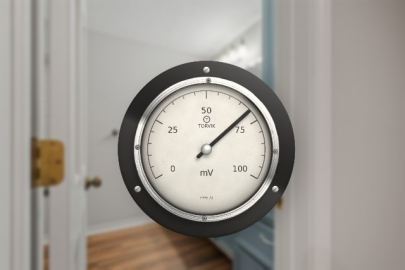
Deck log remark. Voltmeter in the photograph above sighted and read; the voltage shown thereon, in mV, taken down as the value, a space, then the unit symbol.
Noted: 70 mV
